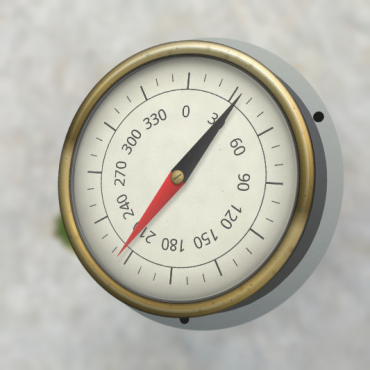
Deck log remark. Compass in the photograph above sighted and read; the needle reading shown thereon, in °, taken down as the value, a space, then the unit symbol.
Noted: 215 °
